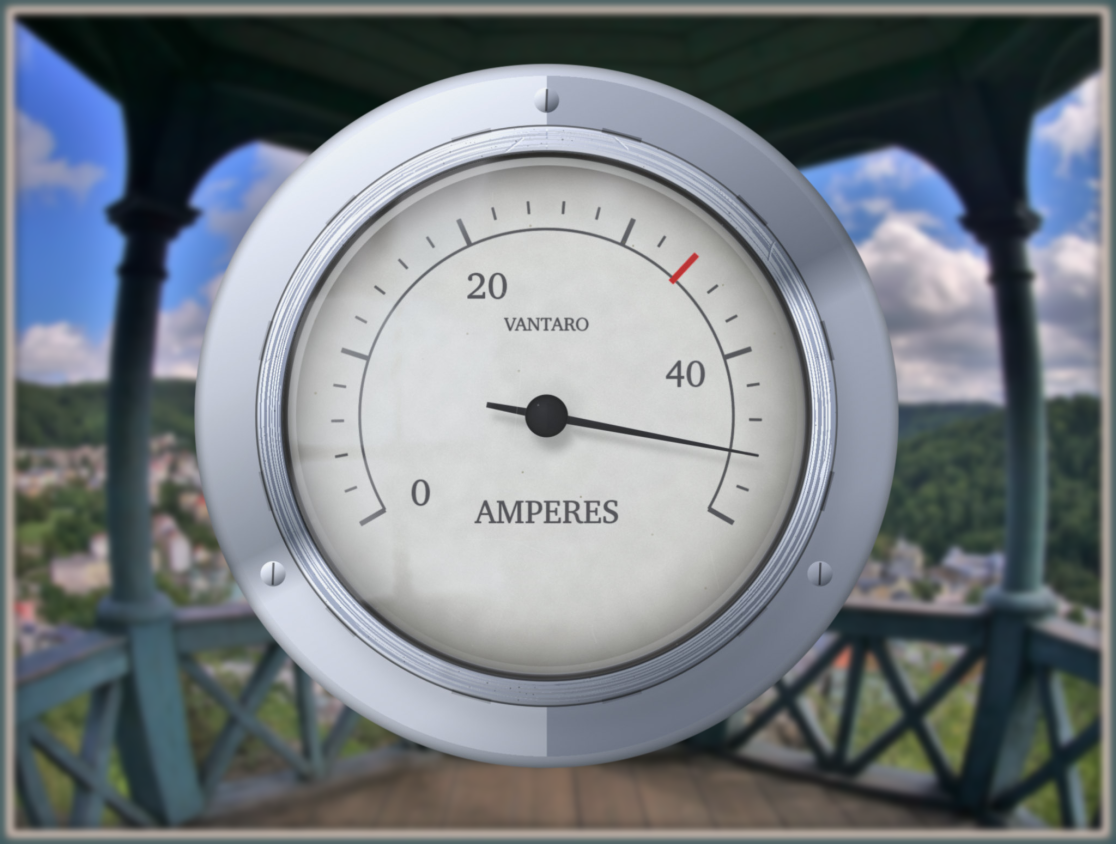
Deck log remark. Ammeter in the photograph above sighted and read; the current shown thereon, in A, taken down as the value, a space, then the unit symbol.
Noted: 46 A
